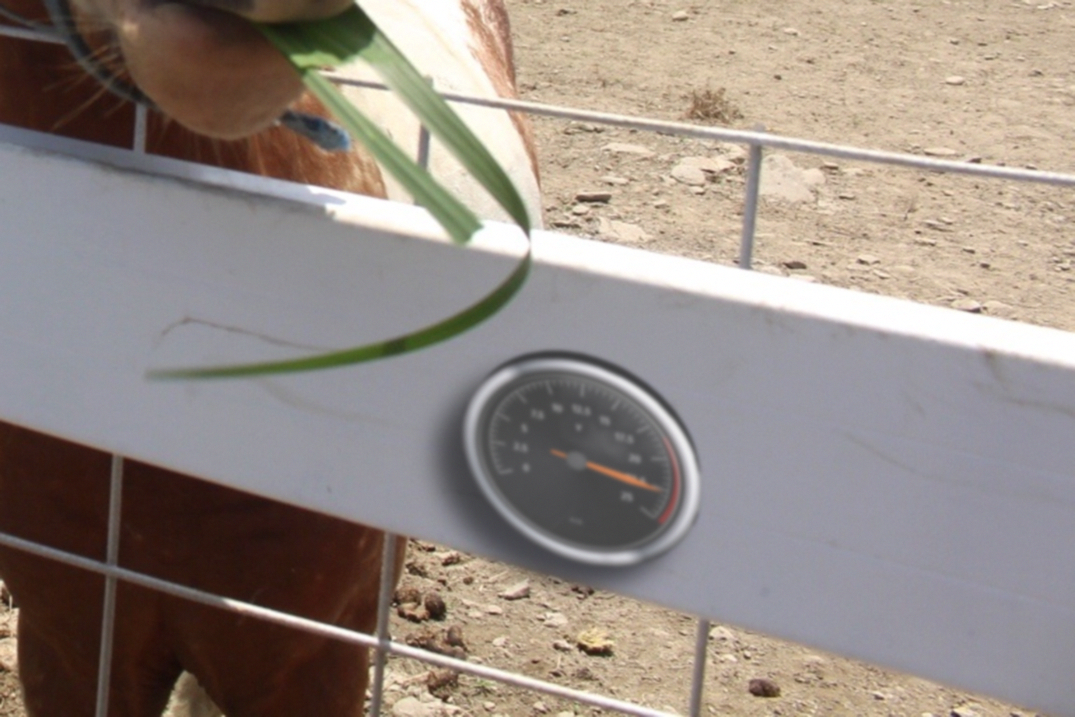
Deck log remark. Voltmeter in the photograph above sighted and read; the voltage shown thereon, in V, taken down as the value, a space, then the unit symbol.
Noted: 22.5 V
